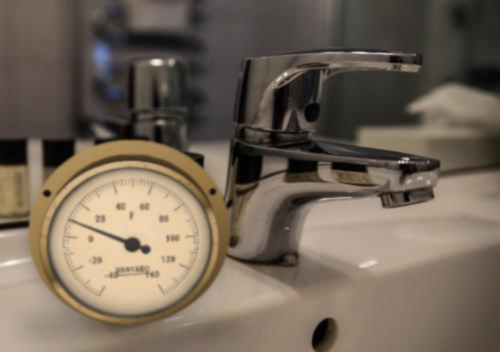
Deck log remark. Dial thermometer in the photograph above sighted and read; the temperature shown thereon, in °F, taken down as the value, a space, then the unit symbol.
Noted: 10 °F
